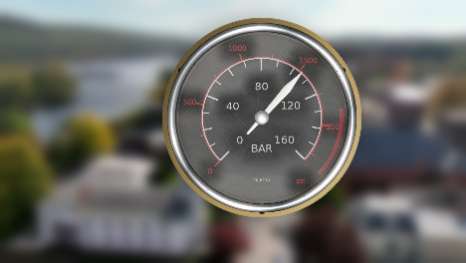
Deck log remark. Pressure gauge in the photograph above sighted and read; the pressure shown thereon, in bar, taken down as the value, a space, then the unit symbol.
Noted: 105 bar
